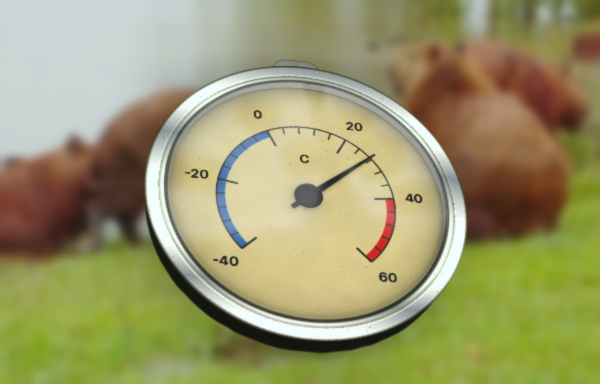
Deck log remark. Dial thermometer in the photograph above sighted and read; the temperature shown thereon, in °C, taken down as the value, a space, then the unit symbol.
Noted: 28 °C
